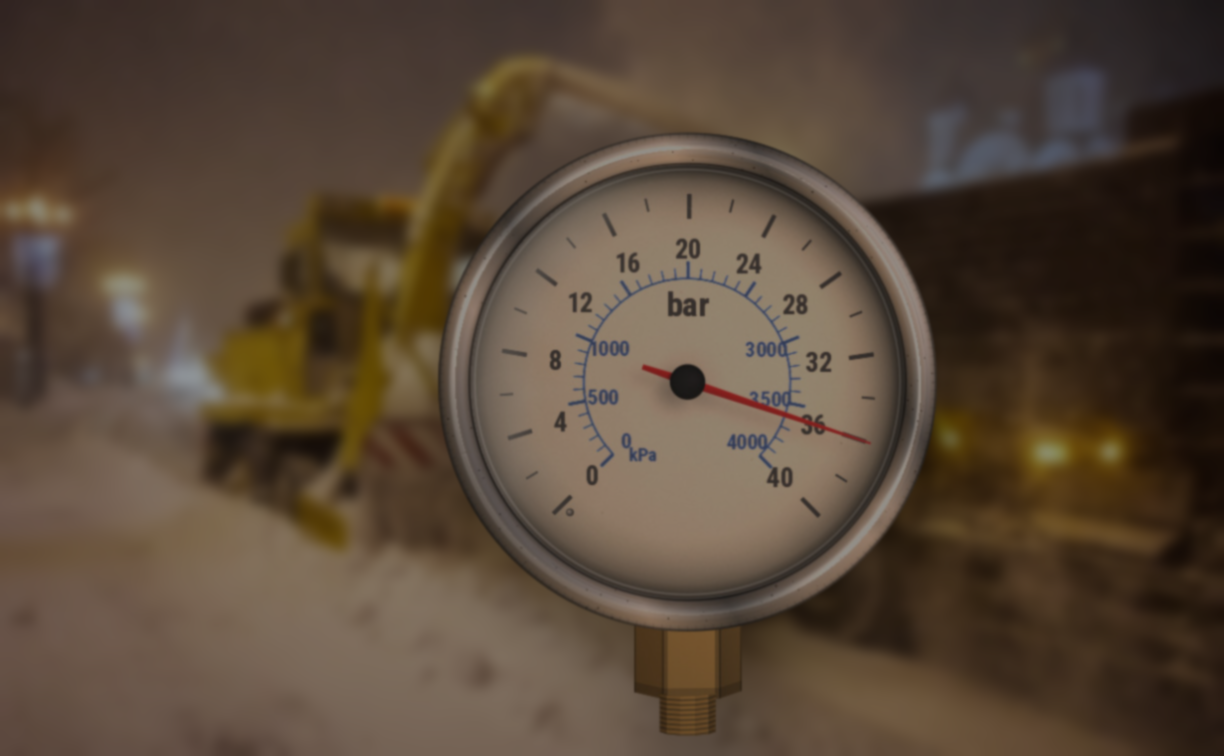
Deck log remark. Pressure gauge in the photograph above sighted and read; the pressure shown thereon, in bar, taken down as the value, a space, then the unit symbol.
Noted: 36 bar
